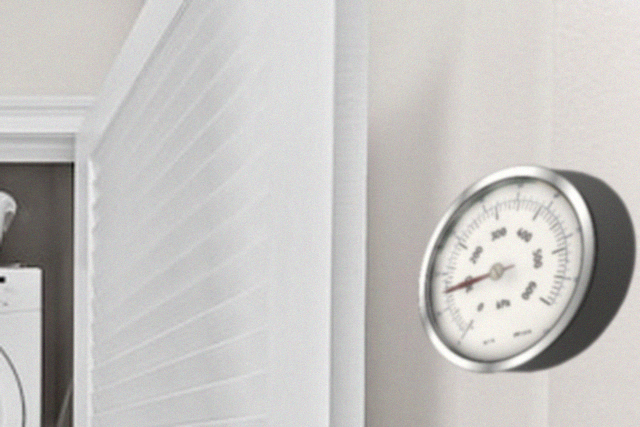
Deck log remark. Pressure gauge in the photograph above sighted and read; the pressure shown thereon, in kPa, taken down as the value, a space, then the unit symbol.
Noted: 100 kPa
